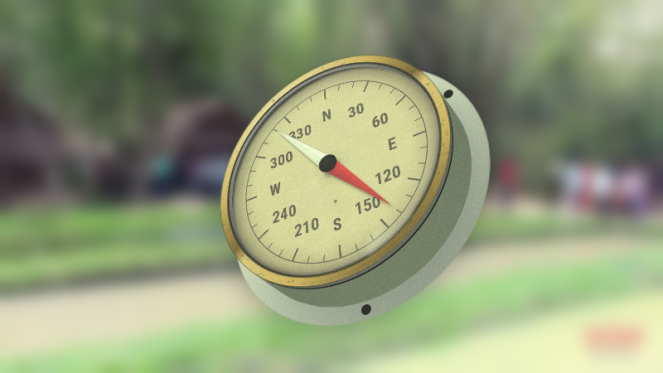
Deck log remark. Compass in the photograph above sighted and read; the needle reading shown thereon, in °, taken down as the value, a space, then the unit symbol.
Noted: 140 °
